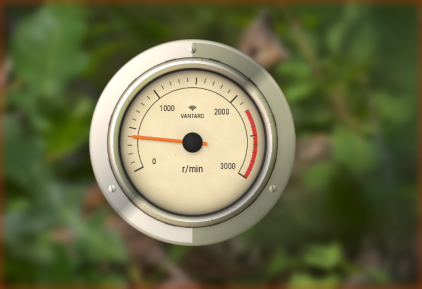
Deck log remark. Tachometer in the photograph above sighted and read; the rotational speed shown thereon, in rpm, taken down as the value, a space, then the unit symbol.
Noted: 400 rpm
